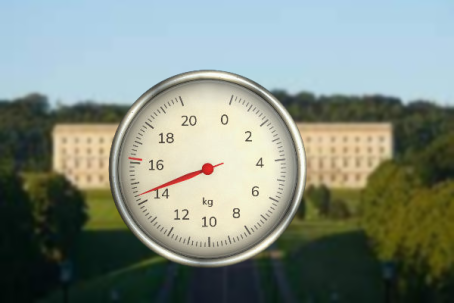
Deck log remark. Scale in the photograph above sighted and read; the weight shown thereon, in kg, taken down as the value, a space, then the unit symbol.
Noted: 14.4 kg
